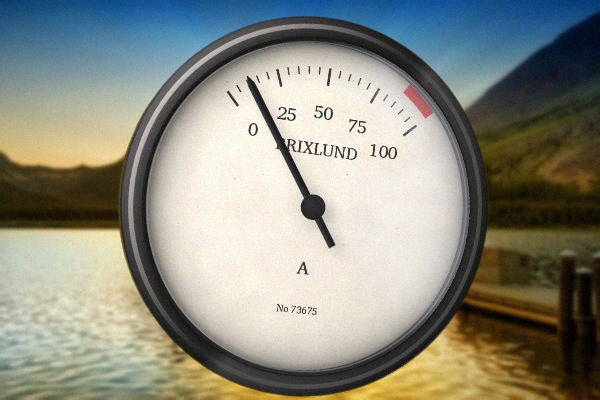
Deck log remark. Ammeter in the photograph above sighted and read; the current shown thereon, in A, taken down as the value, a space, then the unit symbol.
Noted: 10 A
